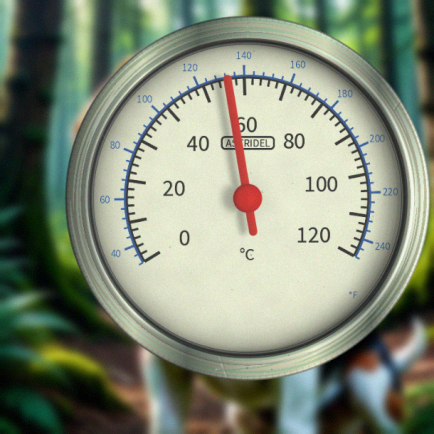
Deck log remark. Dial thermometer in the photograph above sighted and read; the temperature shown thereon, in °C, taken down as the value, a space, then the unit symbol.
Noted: 56 °C
